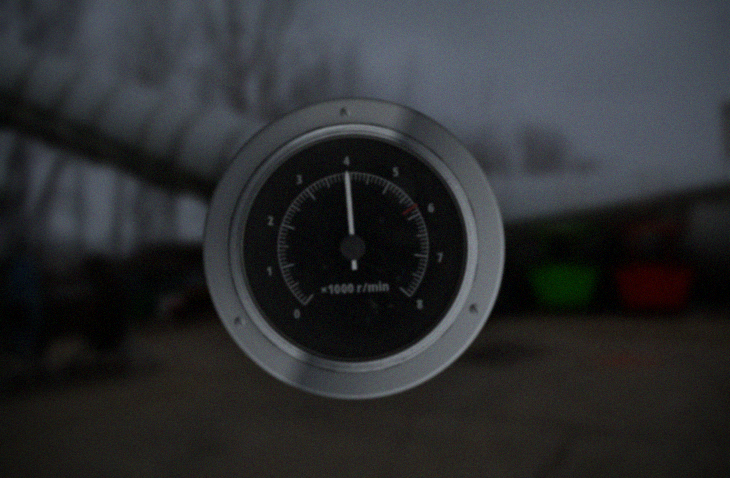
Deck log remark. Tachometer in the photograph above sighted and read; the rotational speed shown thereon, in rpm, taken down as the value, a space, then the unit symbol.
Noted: 4000 rpm
